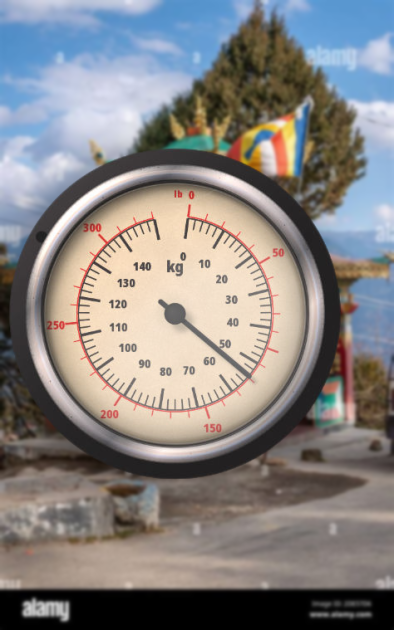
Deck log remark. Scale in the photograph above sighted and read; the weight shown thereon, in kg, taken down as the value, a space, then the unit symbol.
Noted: 54 kg
